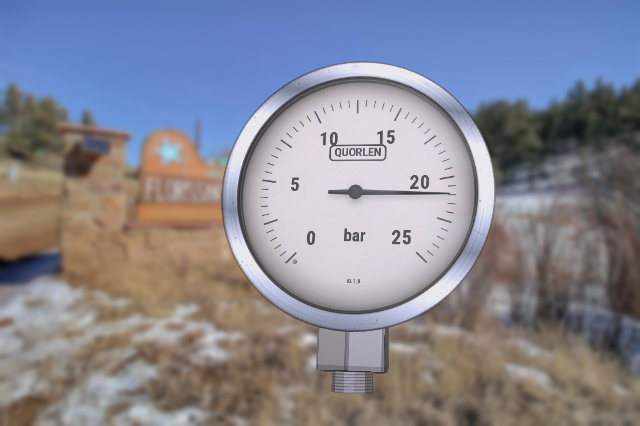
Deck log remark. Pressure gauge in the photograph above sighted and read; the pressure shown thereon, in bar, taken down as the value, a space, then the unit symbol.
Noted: 21 bar
